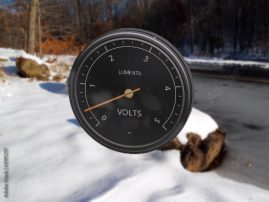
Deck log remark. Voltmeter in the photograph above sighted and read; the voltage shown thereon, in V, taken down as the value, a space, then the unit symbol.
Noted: 0.4 V
